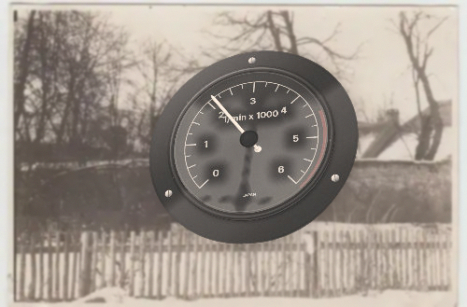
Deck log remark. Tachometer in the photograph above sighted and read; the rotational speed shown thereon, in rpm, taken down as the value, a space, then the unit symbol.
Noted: 2125 rpm
